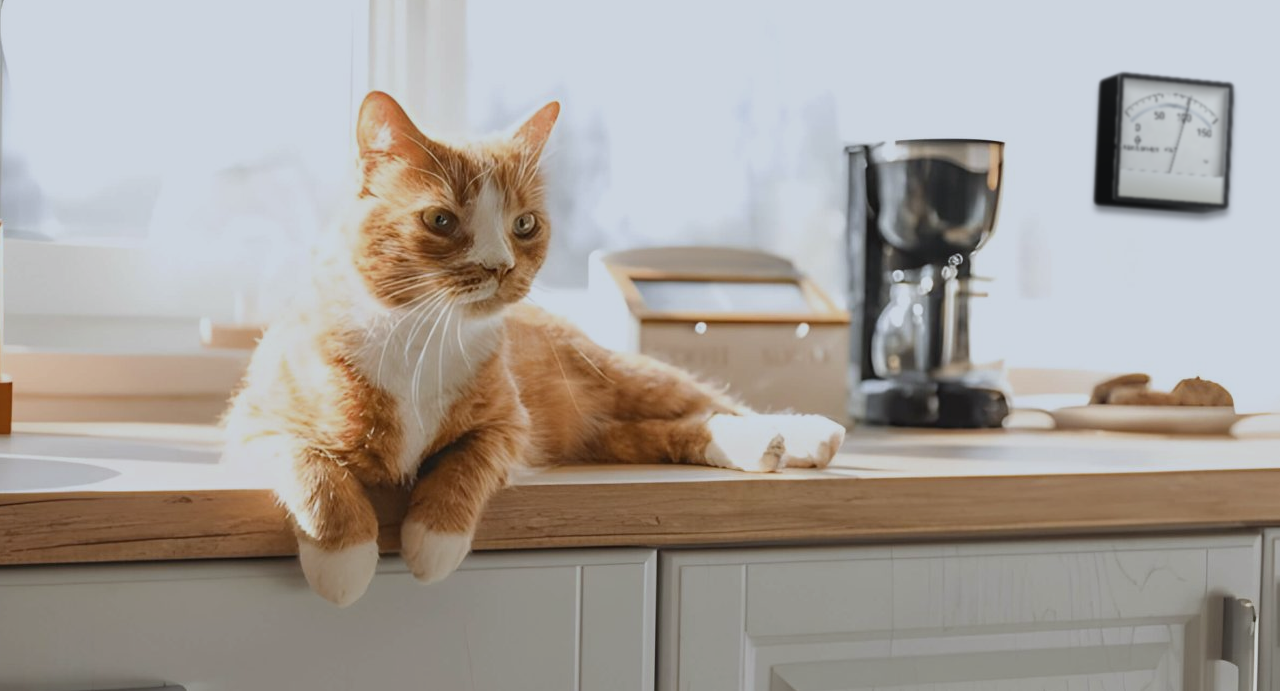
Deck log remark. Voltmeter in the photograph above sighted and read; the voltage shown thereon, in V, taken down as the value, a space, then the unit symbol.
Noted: 100 V
